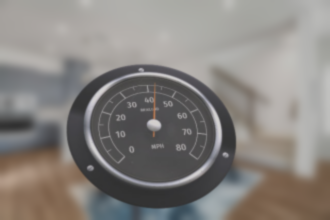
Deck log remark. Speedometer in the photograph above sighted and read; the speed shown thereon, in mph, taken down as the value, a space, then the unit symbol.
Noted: 42.5 mph
